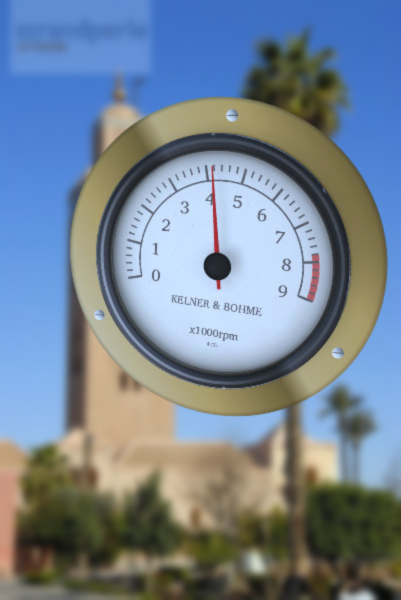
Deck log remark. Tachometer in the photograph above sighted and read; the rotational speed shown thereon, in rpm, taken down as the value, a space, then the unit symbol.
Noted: 4200 rpm
